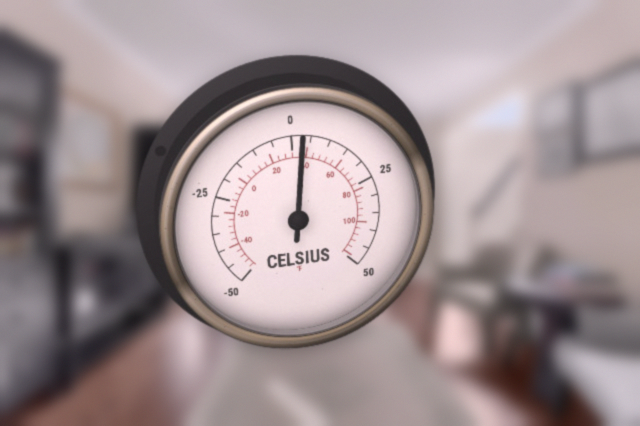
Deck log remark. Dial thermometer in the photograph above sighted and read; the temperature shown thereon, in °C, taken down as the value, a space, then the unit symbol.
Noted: 2.5 °C
